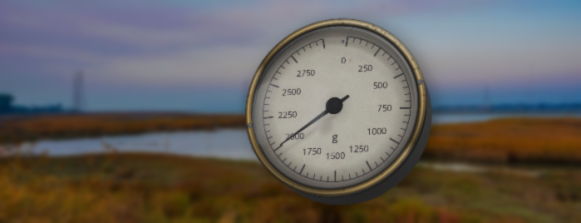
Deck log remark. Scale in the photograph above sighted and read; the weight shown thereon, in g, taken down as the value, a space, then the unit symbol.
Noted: 2000 g
